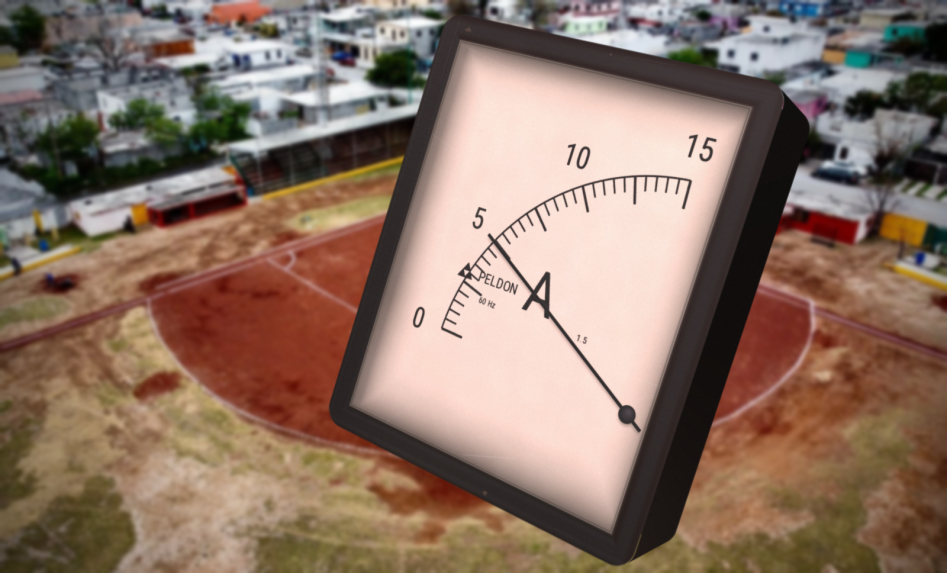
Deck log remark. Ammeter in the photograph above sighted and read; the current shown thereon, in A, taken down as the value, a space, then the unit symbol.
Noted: 5 A
